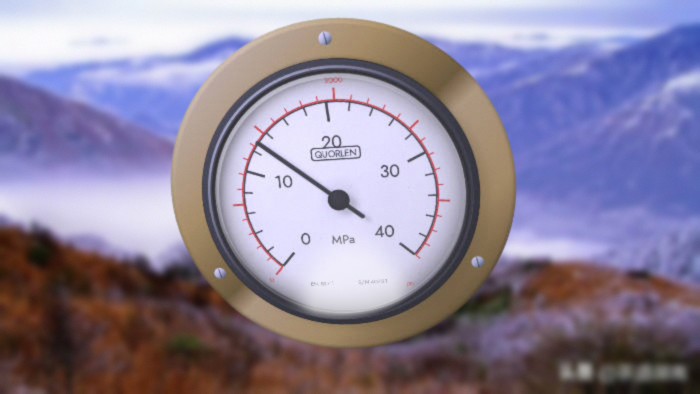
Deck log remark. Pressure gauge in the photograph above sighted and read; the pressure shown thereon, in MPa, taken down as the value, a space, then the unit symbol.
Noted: 13 MPa
